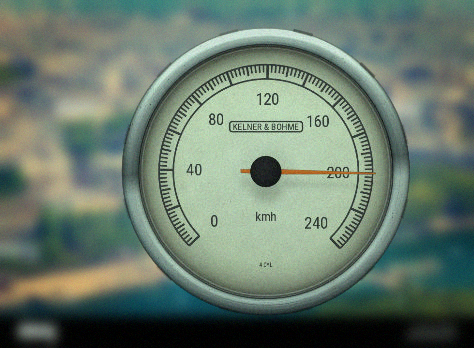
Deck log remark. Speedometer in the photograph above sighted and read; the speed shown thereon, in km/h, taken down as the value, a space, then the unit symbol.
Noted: 200 km/h
